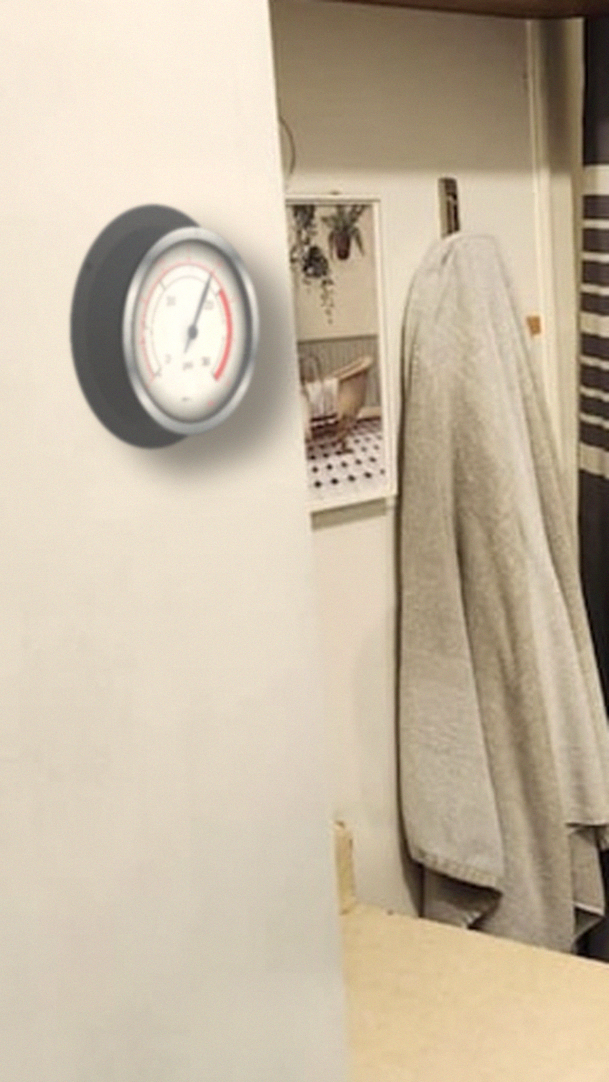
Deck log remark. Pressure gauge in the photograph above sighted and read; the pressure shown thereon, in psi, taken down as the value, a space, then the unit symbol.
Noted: 17.5 psi
